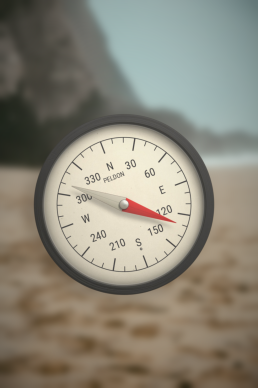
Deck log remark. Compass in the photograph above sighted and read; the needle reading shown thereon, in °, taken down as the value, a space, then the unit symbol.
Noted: 130 °
